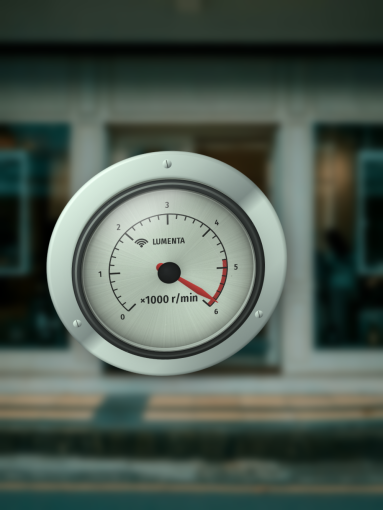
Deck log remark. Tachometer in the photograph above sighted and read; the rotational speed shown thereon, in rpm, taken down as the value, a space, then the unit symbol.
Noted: 5800 rpm
